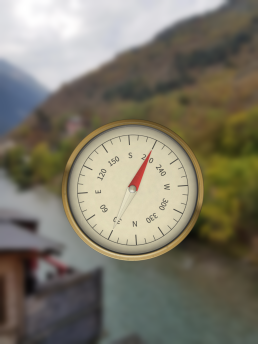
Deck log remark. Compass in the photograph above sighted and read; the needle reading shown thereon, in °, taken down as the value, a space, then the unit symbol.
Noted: 210 °
